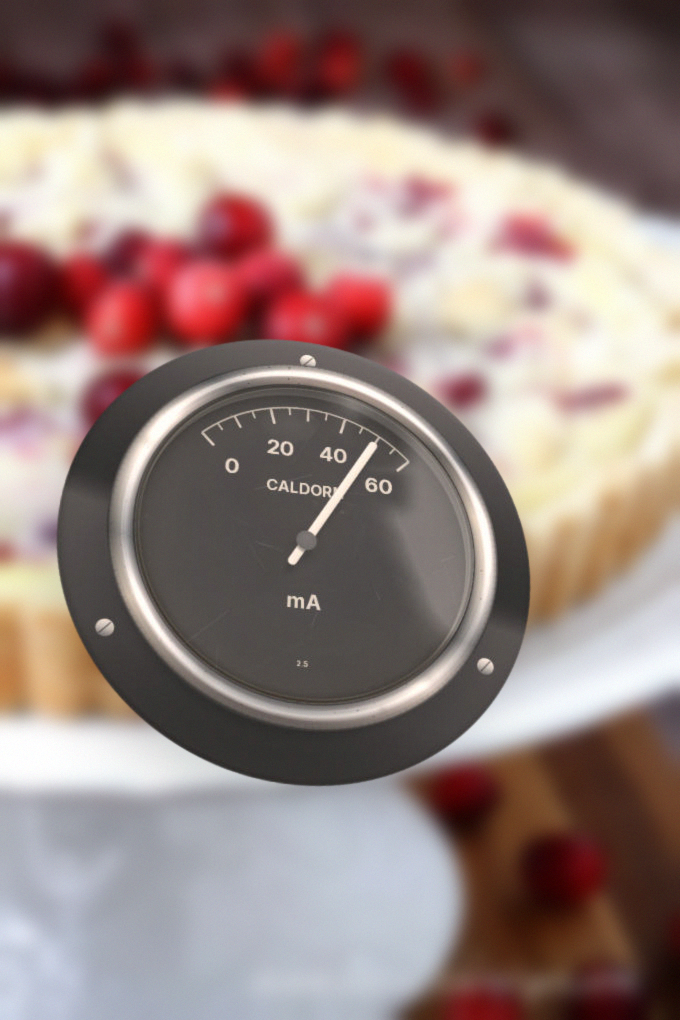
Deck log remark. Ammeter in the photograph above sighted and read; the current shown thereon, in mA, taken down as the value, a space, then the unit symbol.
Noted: 50 mA
